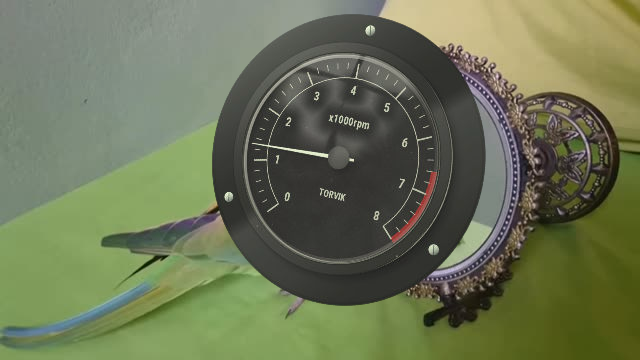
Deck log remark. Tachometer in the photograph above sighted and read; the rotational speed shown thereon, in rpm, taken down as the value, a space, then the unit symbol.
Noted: 1300 rpm
